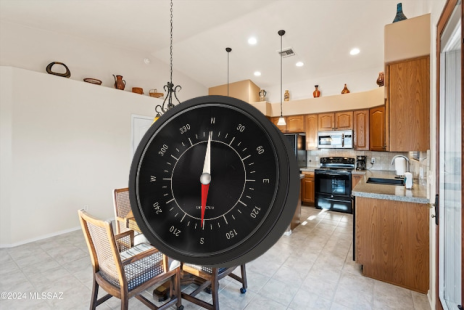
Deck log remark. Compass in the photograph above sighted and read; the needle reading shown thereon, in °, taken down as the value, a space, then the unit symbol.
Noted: 180 °
